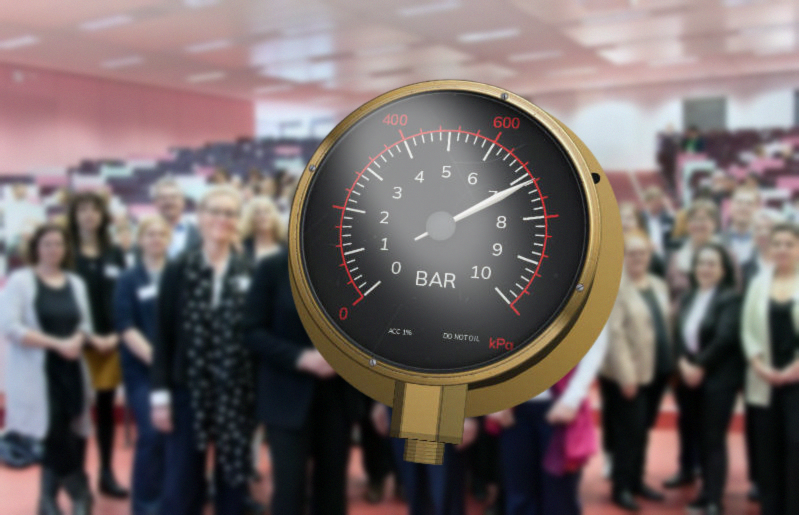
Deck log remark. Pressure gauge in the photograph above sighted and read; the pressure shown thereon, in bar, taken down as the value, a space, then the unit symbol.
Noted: 7.2 bar
